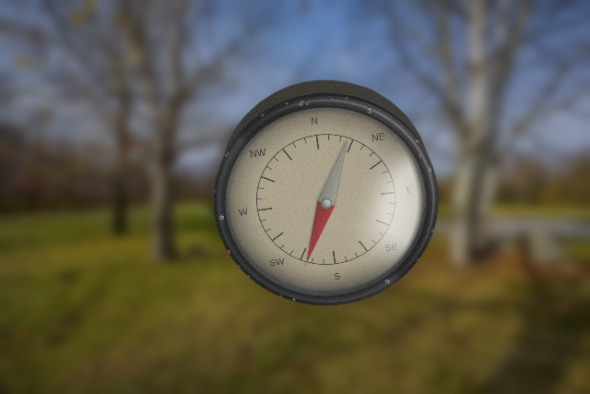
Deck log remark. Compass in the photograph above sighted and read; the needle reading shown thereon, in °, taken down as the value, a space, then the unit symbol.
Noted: 205 °
